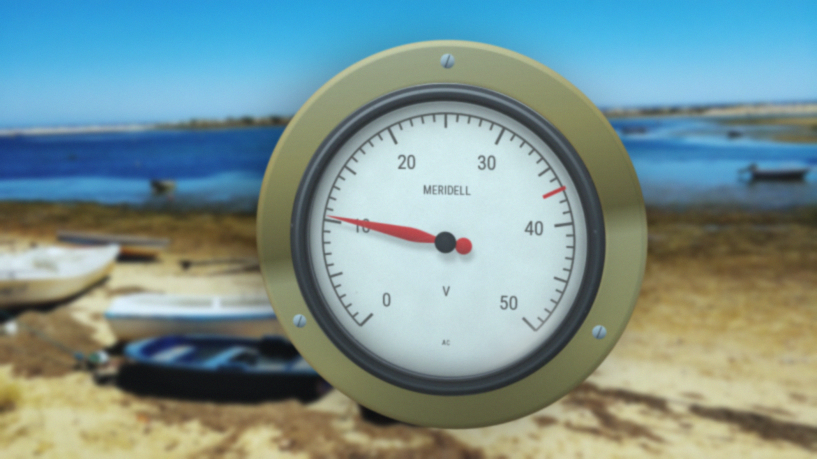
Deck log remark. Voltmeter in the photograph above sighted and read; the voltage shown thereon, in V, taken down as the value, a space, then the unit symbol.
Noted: 10.5 V
